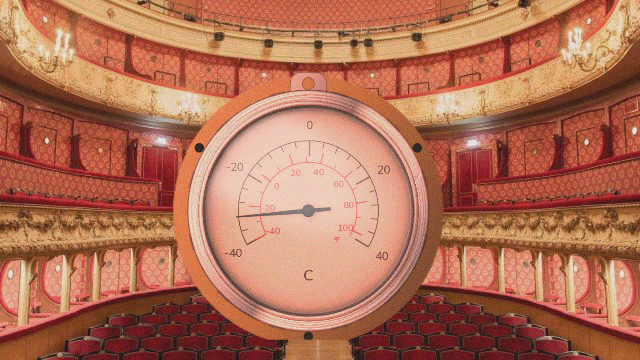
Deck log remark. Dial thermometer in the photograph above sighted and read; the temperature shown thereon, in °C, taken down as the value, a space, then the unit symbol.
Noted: -32 °C
